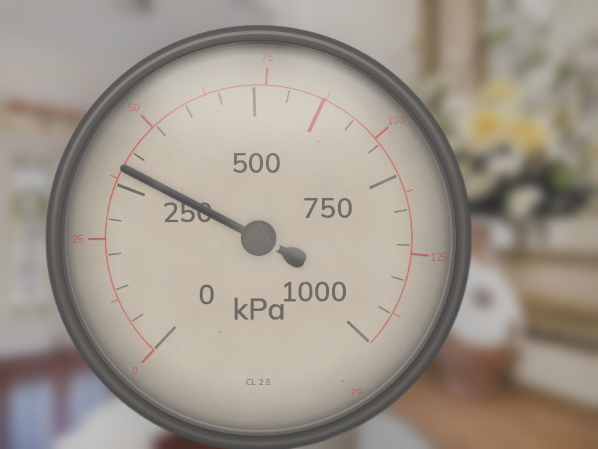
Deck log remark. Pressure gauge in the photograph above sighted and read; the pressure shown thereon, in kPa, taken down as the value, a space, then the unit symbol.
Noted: 275 kPa
